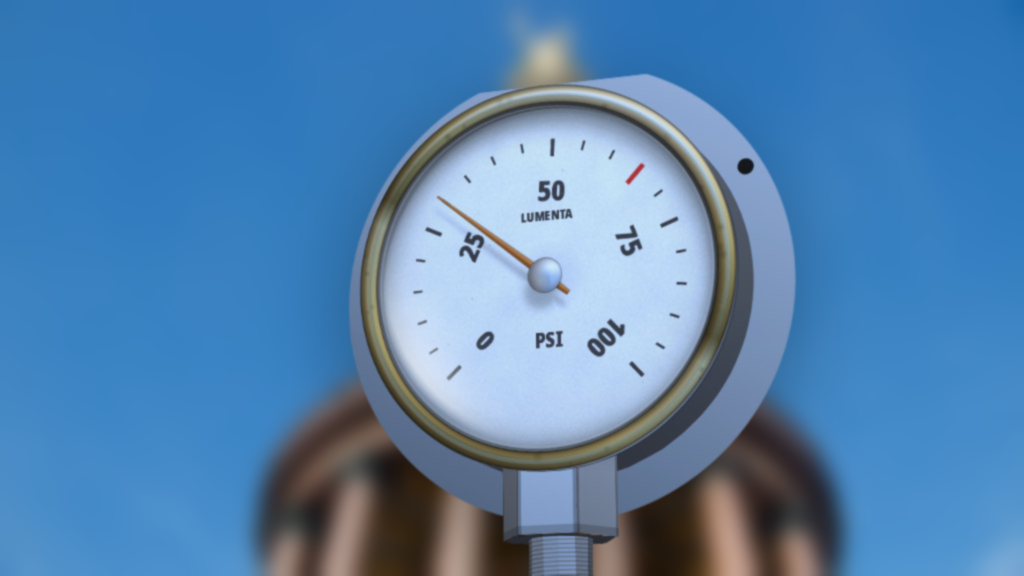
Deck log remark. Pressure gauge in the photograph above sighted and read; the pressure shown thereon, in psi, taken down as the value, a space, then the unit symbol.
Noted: 30 psi
